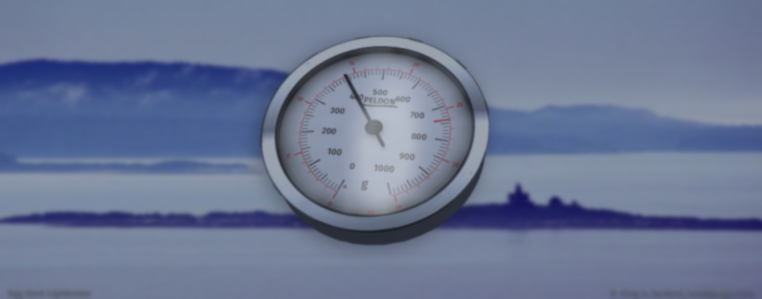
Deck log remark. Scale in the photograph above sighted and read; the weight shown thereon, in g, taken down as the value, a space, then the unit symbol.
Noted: 400 g
